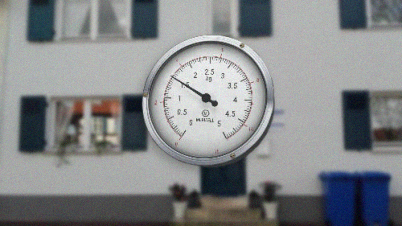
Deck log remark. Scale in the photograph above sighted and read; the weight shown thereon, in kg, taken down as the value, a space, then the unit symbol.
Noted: 1.5 kg
